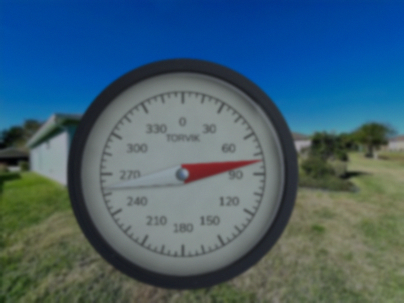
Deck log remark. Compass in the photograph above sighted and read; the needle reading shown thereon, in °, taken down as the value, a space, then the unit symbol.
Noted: 80 °
